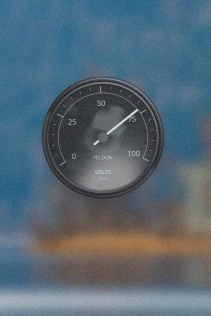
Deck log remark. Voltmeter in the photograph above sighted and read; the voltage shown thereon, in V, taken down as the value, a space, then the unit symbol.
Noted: 72.5 V
